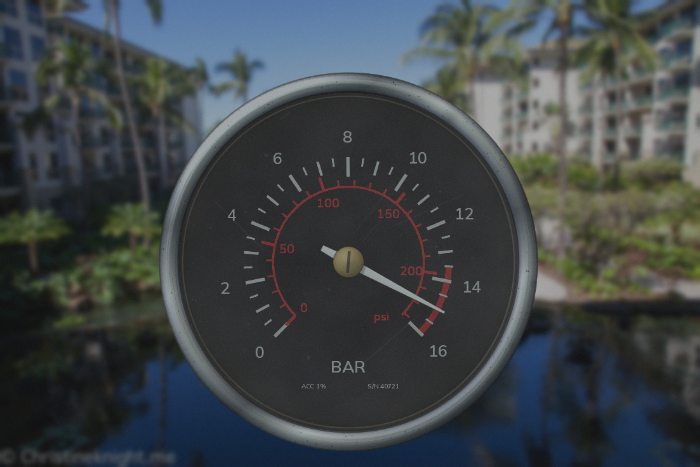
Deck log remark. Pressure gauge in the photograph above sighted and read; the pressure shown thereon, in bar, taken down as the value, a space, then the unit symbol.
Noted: 15 bar
